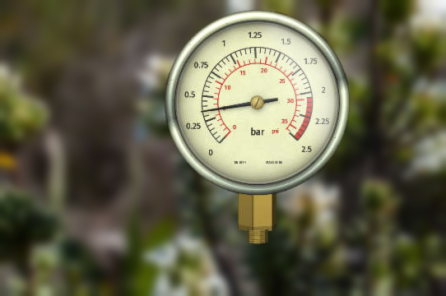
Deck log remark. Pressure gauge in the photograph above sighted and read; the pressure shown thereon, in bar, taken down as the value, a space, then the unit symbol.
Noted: 0.35 bar
